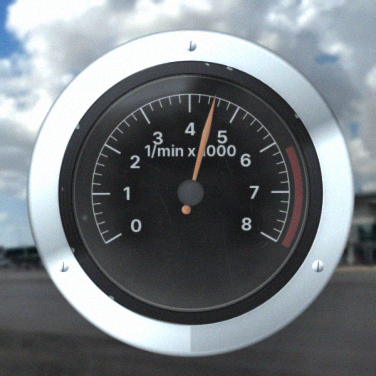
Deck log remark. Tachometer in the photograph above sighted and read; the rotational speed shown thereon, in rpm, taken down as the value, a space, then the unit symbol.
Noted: 4500 rpm
